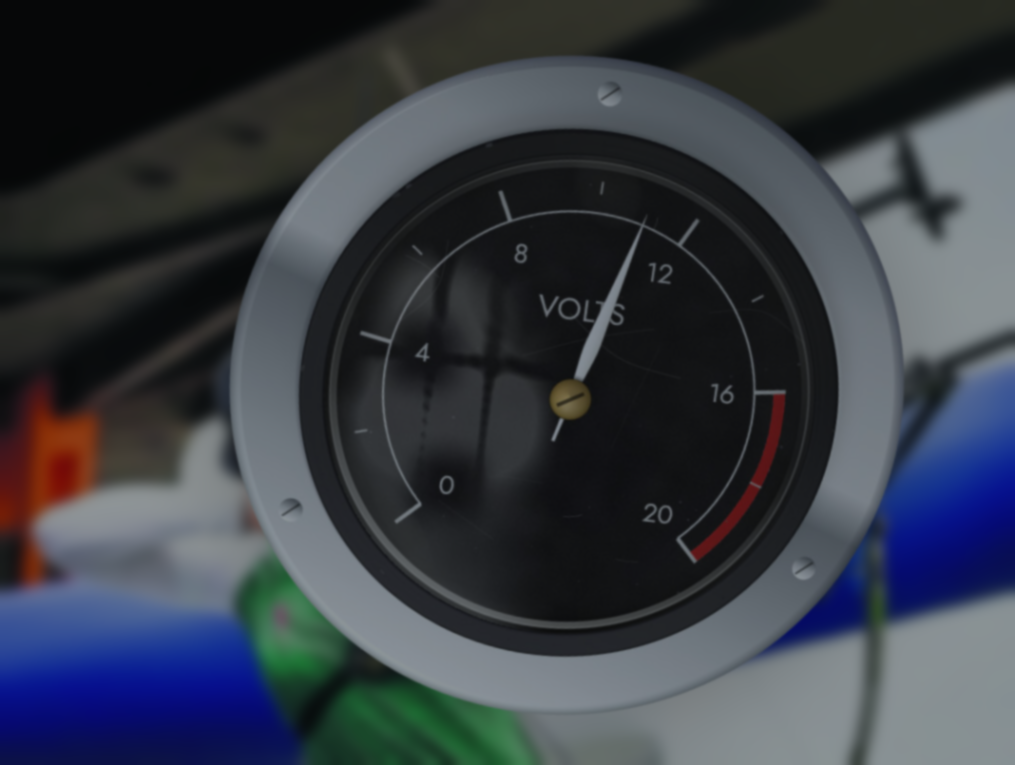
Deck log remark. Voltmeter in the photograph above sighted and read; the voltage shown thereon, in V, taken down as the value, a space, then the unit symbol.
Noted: 11 V
